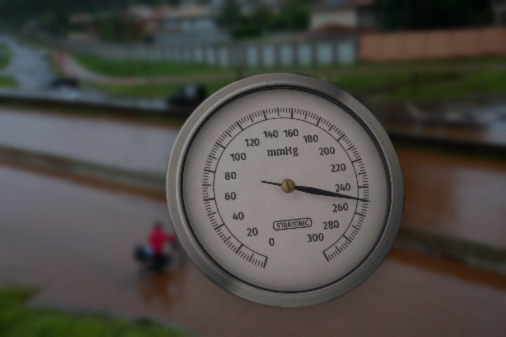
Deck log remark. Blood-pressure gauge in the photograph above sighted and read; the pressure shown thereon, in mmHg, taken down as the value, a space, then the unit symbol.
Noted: 250 mmHg
